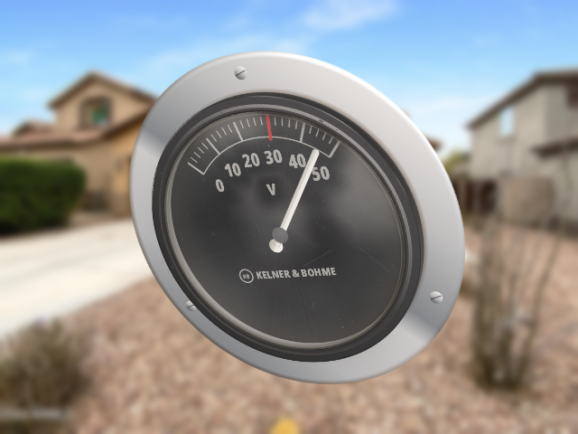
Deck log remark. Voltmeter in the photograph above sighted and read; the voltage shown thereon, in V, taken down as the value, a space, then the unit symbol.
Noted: 46 V
